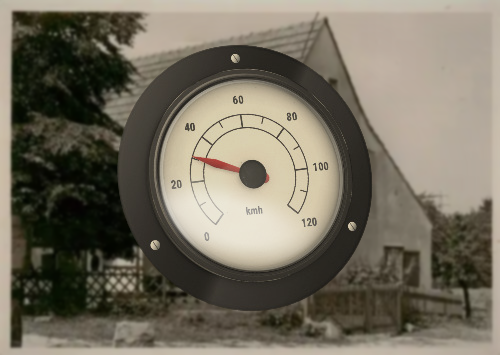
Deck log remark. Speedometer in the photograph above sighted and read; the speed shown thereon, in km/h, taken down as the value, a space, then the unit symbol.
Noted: 30 km/h
